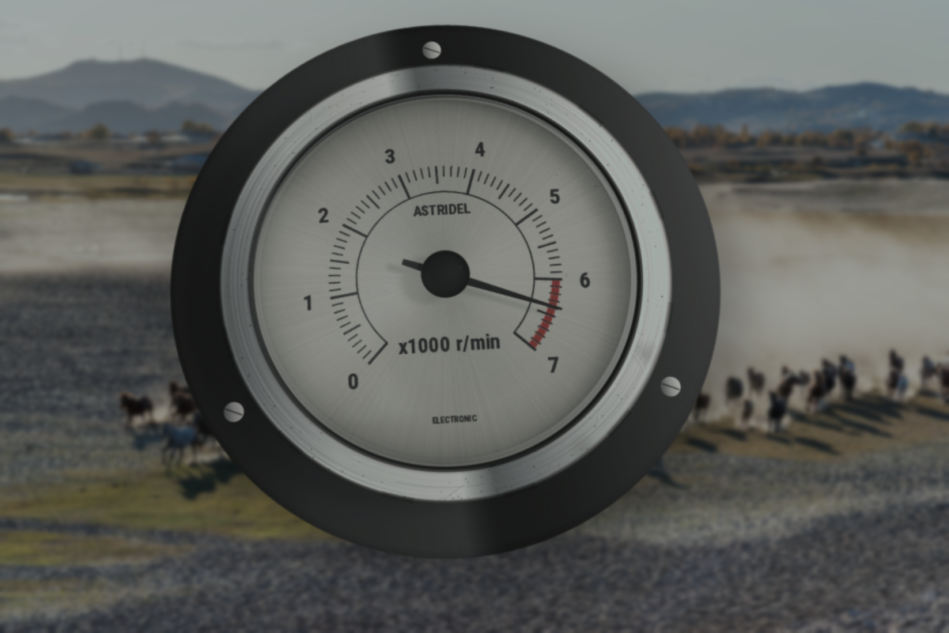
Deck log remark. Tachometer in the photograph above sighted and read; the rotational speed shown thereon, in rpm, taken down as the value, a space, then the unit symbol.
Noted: 6400 rpm
